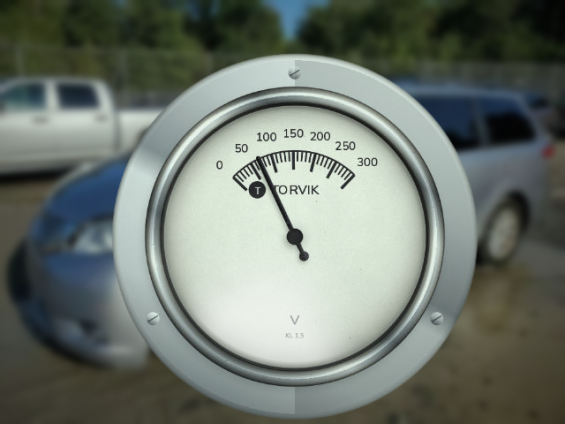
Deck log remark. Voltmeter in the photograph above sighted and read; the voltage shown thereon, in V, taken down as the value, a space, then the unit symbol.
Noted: 70 V
